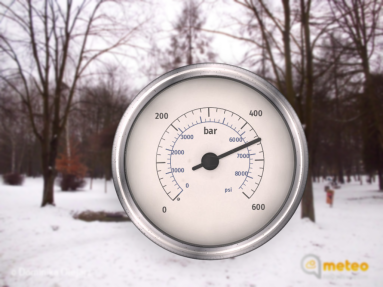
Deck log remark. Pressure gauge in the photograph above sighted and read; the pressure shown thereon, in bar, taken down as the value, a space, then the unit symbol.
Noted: 450 bar
